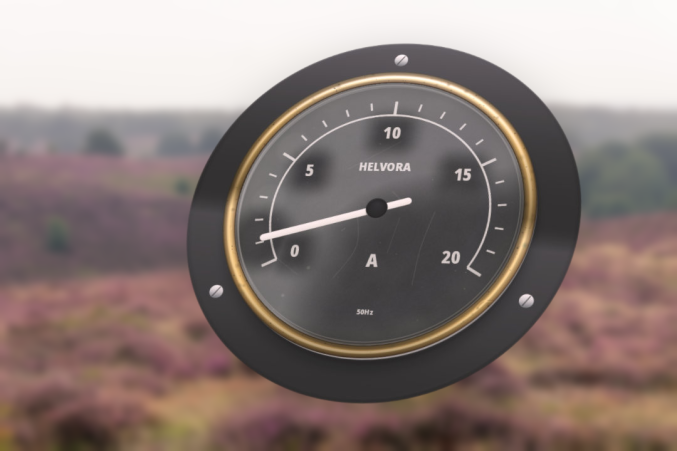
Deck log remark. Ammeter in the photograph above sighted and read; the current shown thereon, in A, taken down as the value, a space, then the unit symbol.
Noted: 1 A
